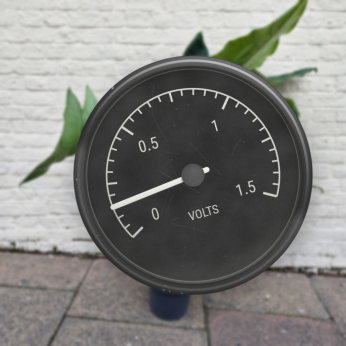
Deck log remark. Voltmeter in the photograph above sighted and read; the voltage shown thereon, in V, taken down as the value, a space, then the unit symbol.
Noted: 0.15 V
